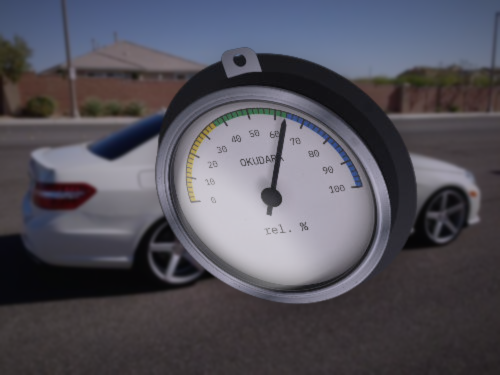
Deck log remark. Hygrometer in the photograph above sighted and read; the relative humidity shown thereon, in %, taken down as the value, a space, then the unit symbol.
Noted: 64 %
